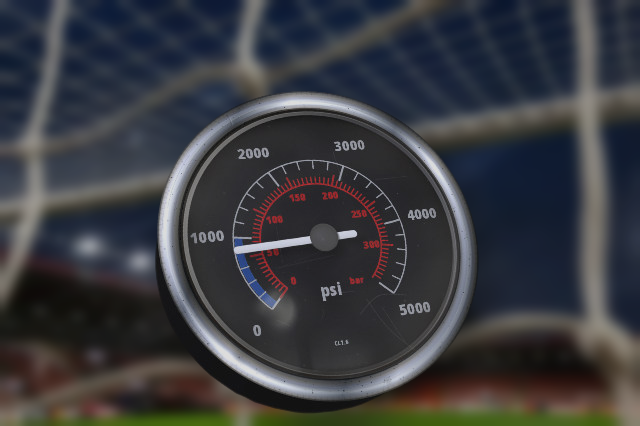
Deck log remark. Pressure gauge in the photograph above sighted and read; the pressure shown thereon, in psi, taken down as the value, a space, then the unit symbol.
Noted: 800 psi
